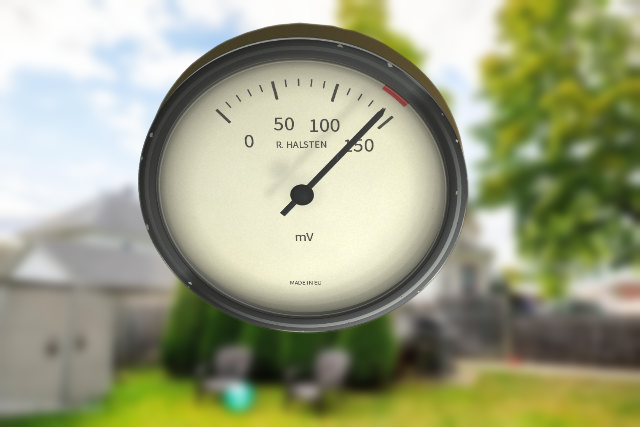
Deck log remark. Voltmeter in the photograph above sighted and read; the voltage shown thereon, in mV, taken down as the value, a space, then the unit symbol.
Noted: 140 mV
